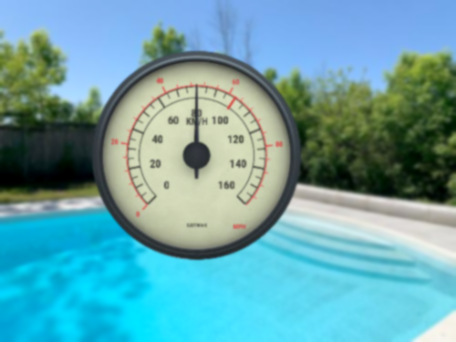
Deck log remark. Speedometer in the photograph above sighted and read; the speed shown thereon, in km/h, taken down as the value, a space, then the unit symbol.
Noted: 80 km/h
